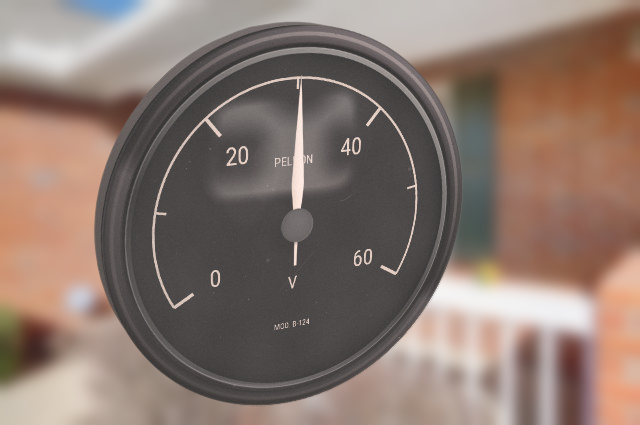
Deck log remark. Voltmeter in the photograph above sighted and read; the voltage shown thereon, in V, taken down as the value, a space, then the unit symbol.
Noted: 30 V
